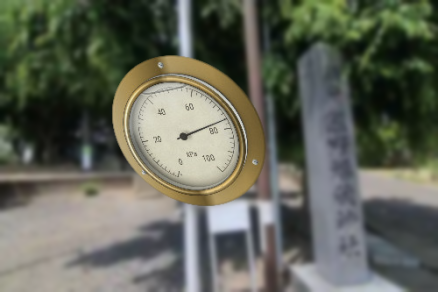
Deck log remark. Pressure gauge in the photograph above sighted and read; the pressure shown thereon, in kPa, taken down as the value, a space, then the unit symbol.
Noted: 76 kPa
